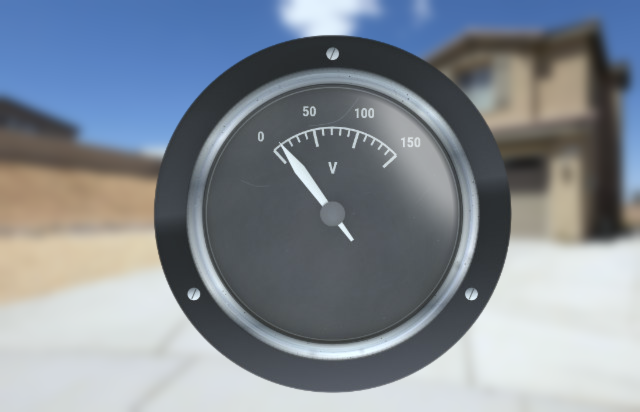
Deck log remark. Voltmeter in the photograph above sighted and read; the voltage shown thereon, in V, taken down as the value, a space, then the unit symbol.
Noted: 10 V
